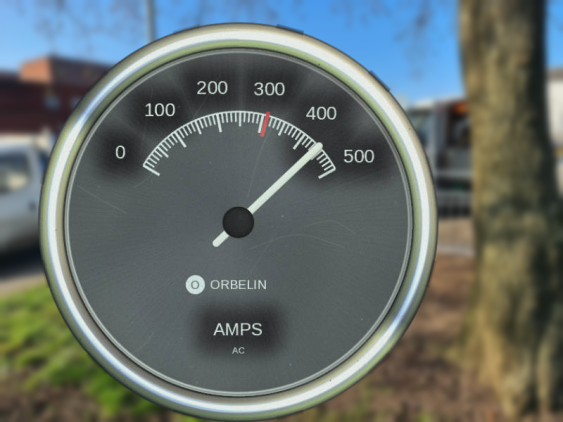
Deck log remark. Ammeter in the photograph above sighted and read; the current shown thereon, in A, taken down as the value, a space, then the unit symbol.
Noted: 440 A
